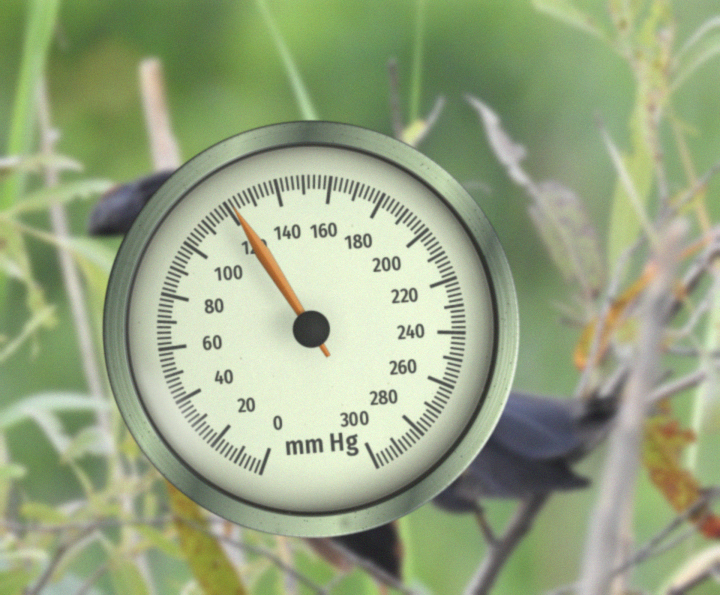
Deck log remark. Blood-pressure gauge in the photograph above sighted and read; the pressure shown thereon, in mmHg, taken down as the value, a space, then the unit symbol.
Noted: 122 mmHg
